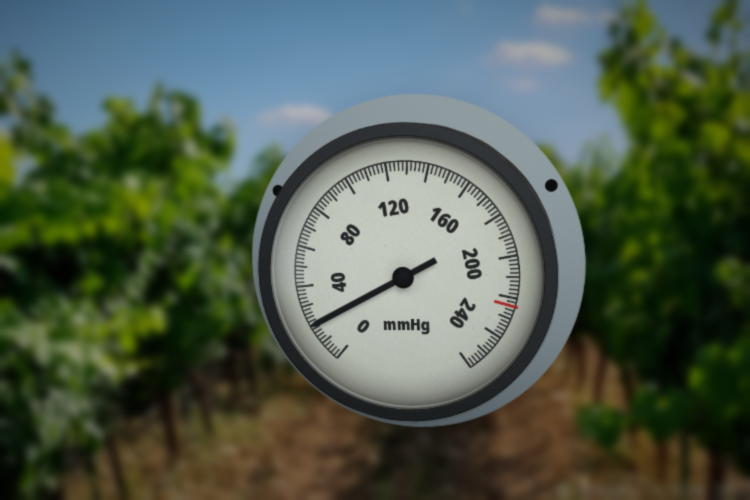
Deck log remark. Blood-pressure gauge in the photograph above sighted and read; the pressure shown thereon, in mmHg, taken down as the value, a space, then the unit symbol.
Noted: 20 mmHg
